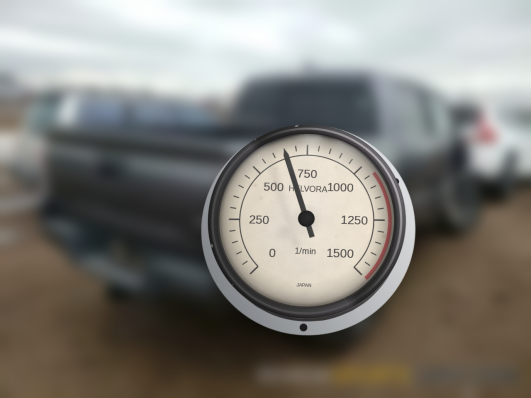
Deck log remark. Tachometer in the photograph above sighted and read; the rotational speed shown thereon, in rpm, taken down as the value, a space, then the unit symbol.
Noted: 650 rpm
